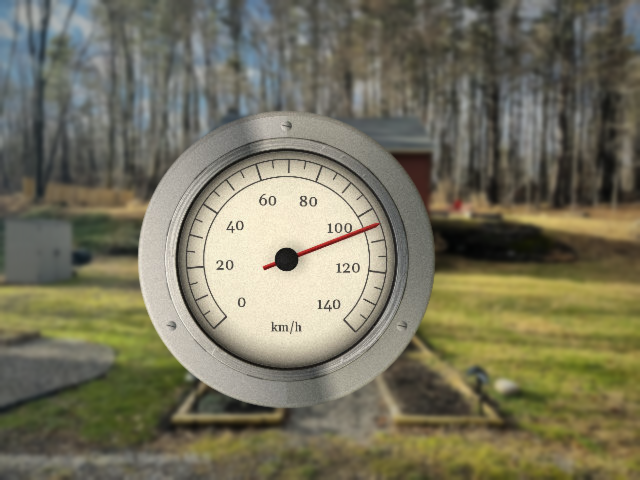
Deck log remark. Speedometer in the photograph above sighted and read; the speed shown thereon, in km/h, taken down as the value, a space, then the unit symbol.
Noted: 105 km/h
